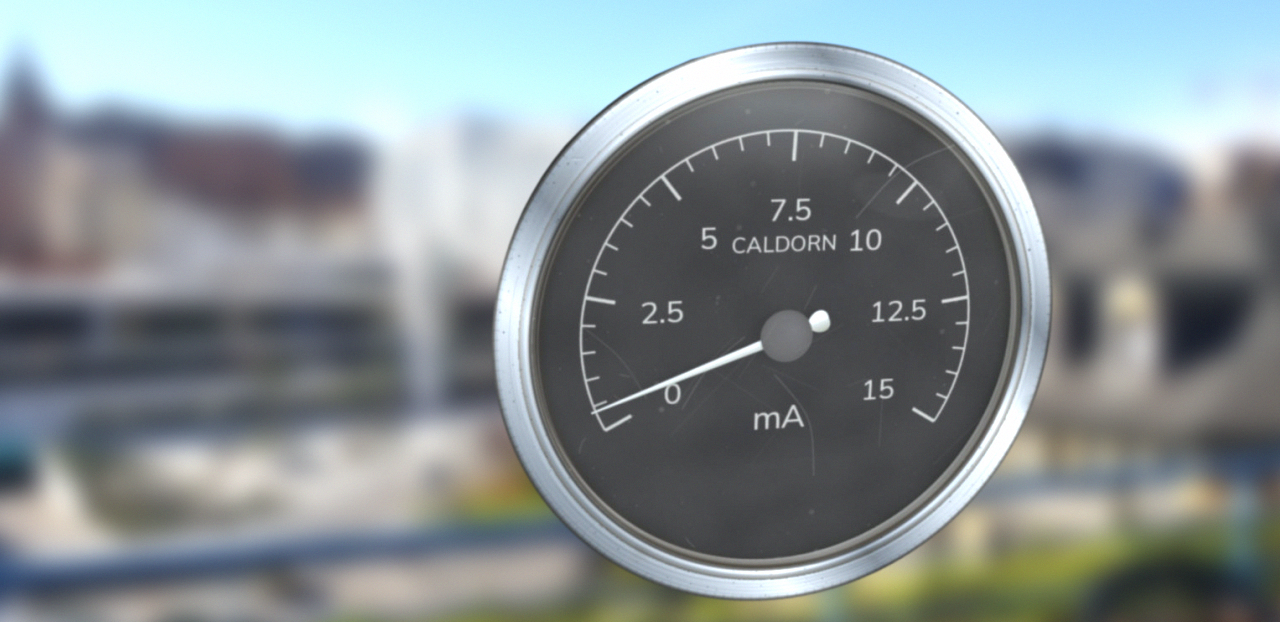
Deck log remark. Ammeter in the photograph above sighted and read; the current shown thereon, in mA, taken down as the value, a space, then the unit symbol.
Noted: 0.5 mA
